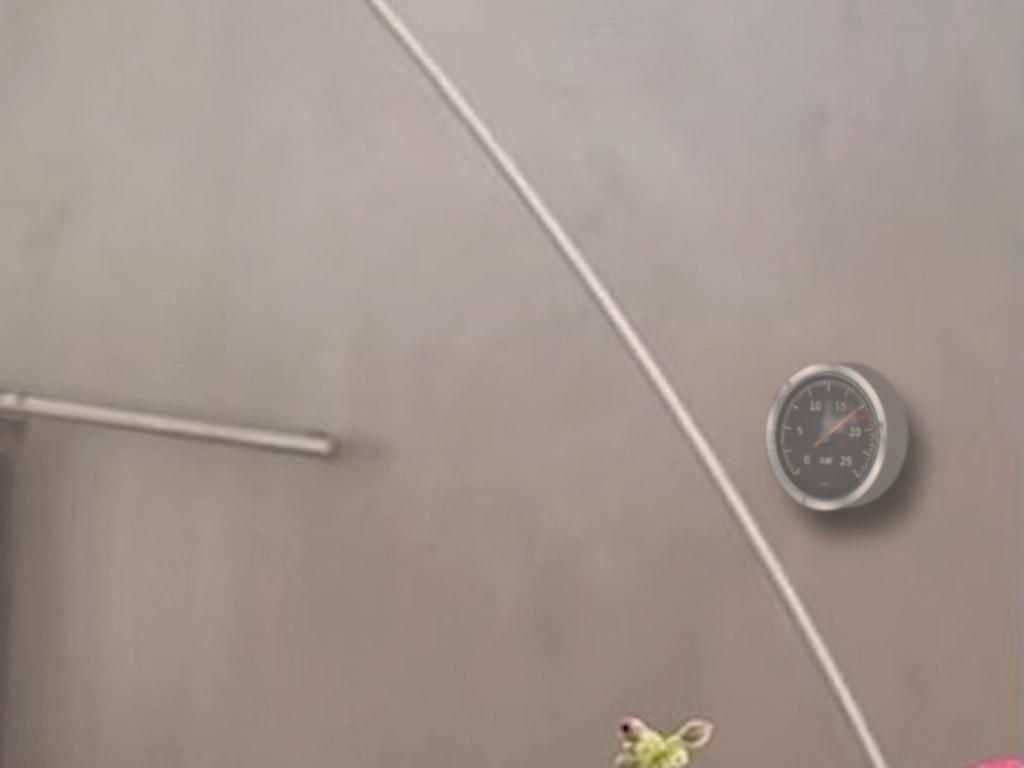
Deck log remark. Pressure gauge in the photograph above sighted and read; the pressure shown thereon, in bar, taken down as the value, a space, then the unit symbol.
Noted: 17.5 bar
